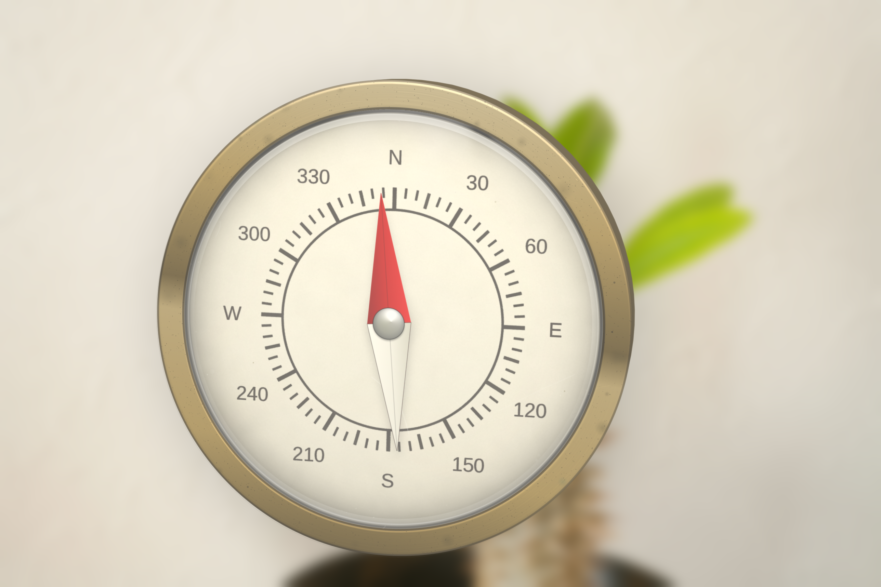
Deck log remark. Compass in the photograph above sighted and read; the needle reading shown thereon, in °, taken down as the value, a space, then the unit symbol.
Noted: 355 °
